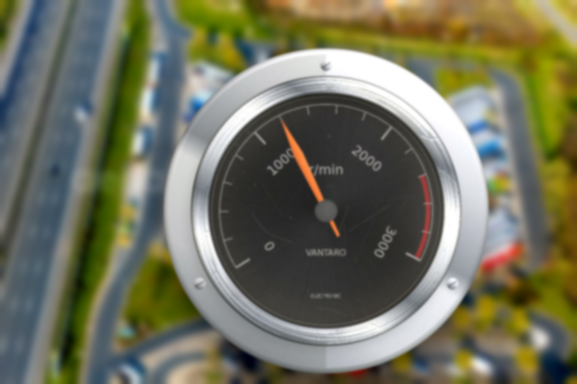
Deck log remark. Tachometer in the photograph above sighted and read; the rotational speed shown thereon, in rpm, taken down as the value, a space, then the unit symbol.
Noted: 1200 rpm
